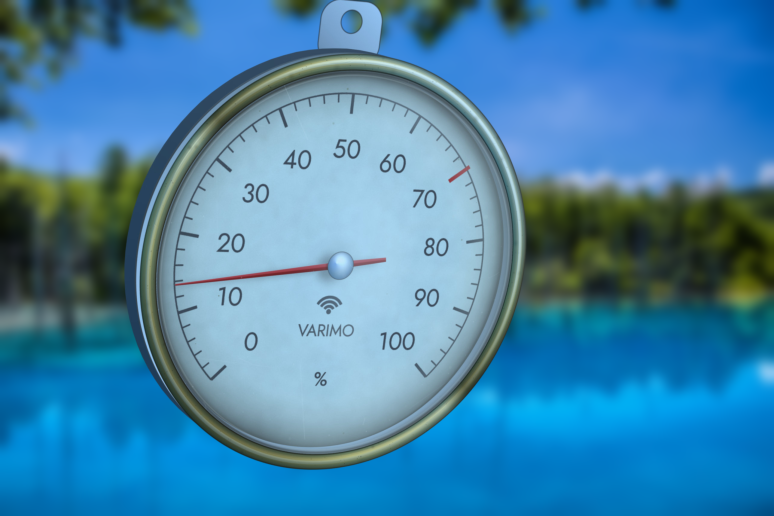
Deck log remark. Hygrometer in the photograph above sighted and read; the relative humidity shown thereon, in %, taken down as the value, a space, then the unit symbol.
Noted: 14 %
